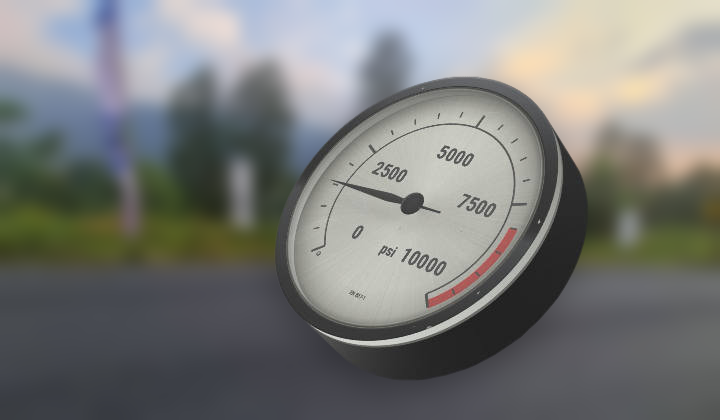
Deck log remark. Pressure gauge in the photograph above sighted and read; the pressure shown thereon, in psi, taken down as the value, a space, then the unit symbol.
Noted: 1500 psi
